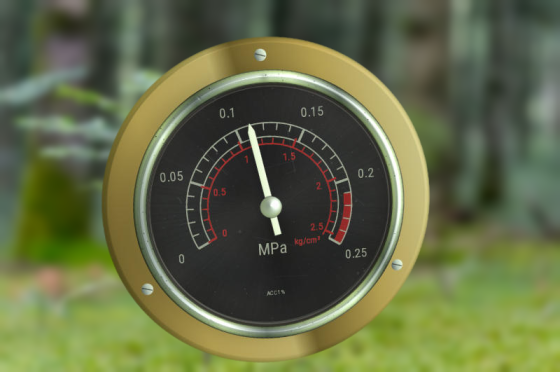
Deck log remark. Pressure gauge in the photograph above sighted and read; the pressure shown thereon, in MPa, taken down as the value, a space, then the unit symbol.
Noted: 0.11 MPa
